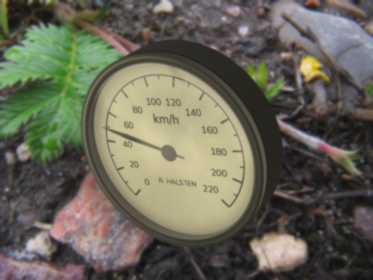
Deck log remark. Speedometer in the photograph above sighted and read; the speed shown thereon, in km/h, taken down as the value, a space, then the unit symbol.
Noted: 50 km/h
